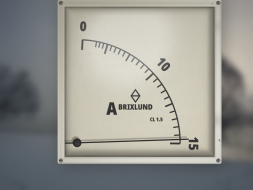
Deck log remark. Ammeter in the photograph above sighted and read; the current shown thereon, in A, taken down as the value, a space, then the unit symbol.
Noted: 14.75 A
